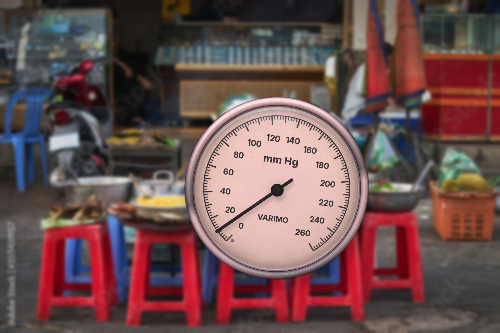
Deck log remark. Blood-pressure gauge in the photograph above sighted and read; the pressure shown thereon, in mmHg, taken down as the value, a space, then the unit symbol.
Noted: 10 mmHg
